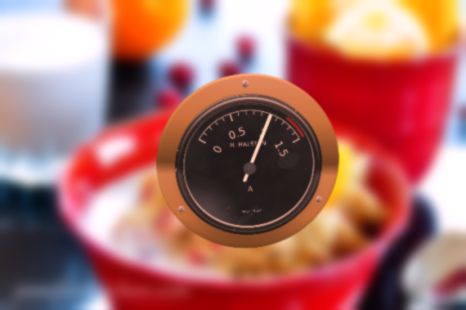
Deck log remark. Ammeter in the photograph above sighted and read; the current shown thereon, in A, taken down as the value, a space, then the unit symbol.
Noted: 1 A
